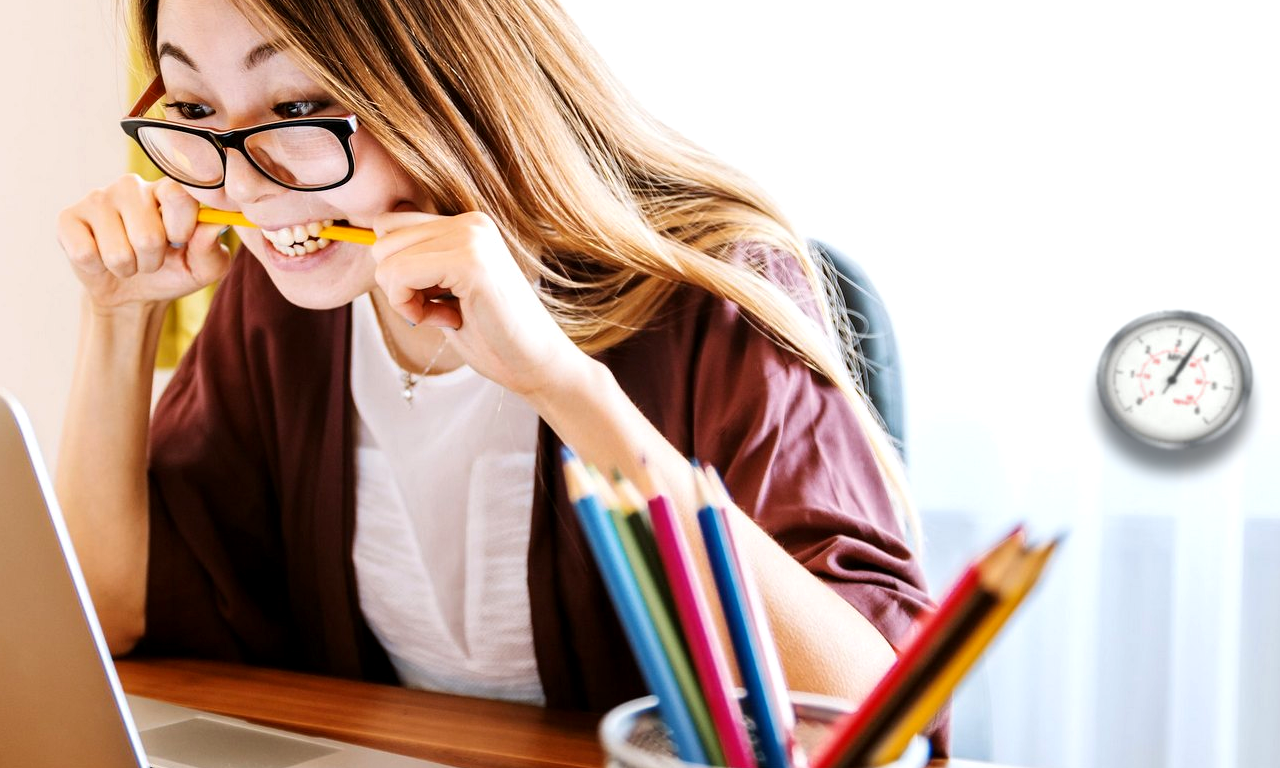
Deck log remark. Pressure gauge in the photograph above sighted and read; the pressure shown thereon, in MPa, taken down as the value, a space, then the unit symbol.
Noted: 3.5 MPa
